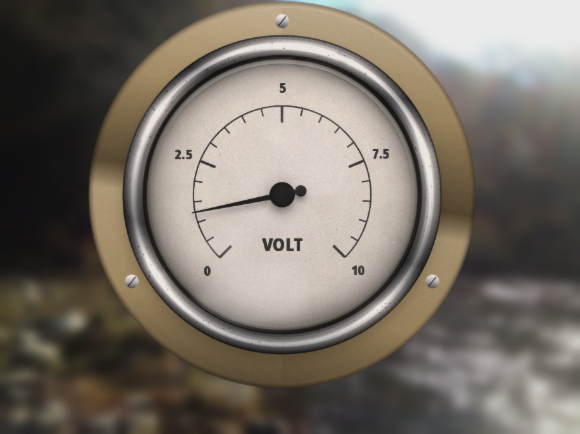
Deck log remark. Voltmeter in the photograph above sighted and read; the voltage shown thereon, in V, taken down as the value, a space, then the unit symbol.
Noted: 1.25 V
